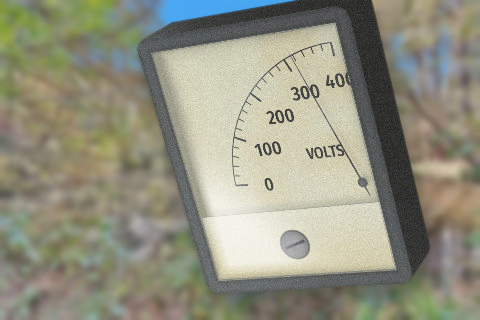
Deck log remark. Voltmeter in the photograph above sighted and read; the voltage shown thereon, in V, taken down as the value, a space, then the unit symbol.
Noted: 320 V
